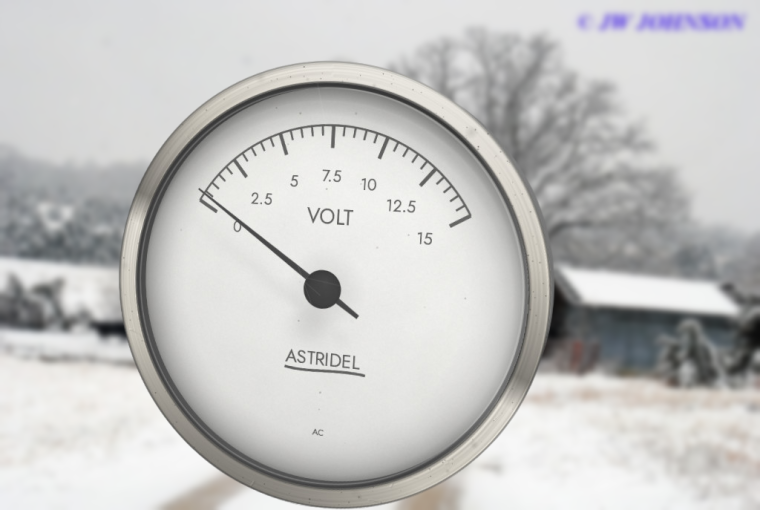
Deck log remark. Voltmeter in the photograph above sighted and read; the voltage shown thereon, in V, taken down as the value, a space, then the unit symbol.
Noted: 0.5 V
